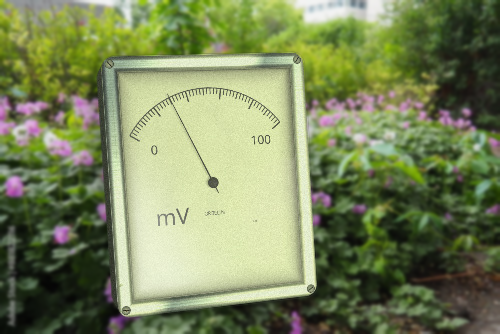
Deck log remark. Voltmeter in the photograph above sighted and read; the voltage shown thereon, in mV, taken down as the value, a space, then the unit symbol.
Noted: 30 mV
